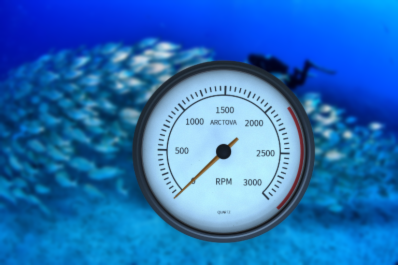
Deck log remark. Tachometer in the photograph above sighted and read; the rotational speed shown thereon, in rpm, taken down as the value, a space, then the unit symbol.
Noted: 0 rpm
